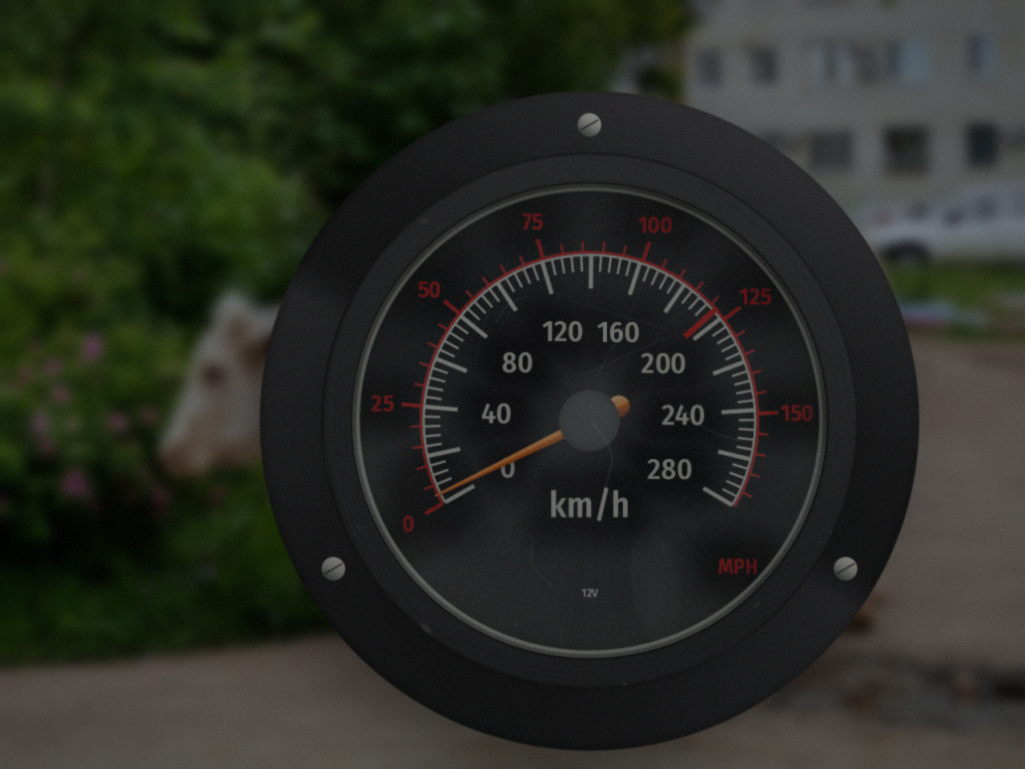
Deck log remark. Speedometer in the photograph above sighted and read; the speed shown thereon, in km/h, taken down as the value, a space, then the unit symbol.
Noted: 4 km/h
